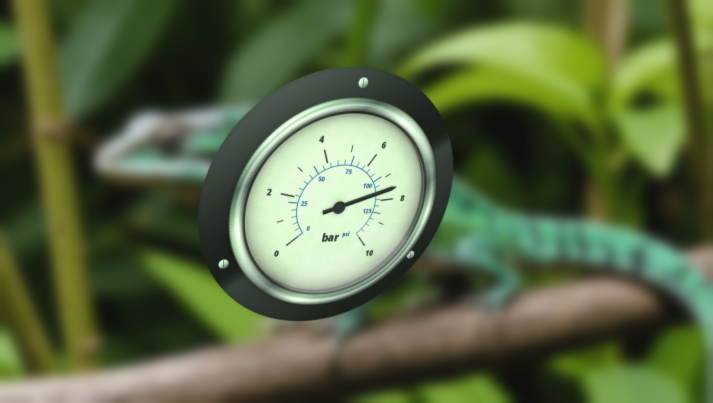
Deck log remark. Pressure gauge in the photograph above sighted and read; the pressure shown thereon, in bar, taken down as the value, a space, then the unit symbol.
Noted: 7.5 bar
